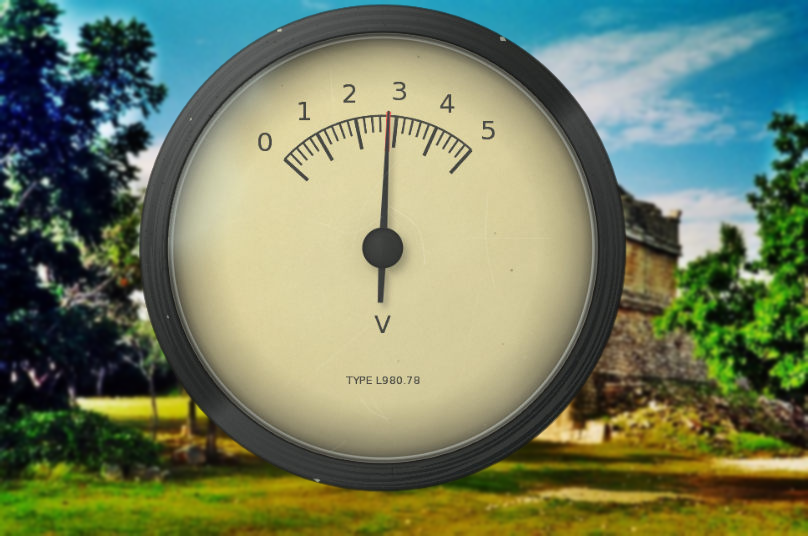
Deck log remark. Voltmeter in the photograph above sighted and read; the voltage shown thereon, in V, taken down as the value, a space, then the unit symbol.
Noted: 2.8 V
